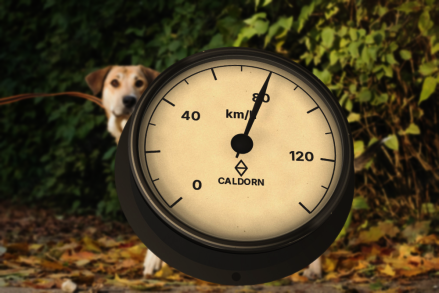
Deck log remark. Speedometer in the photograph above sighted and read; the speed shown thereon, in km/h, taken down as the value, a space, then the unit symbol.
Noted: 80 km/h
